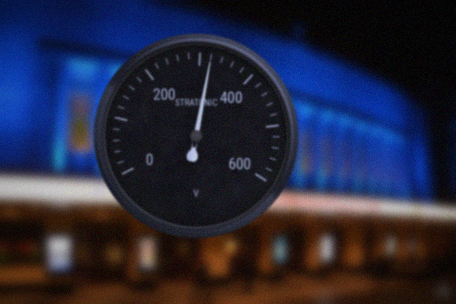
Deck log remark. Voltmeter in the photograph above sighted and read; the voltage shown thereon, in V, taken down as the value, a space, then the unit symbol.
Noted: 320 V
